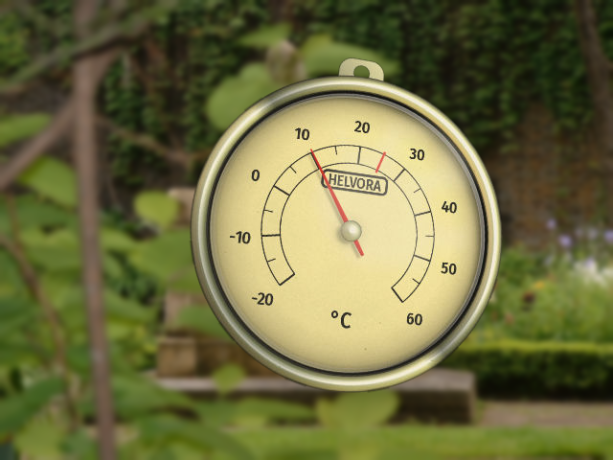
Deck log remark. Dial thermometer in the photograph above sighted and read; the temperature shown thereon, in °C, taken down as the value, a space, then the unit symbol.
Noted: 10 °C
